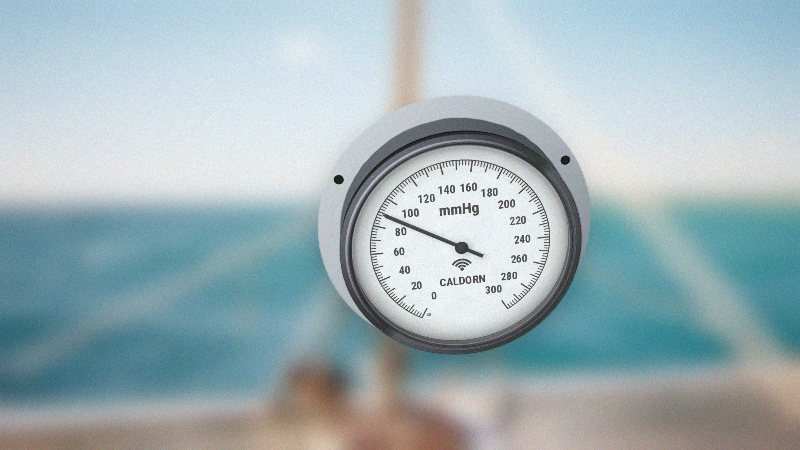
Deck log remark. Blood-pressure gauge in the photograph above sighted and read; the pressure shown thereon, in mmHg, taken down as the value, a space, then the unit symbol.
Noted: 90 mmHg
